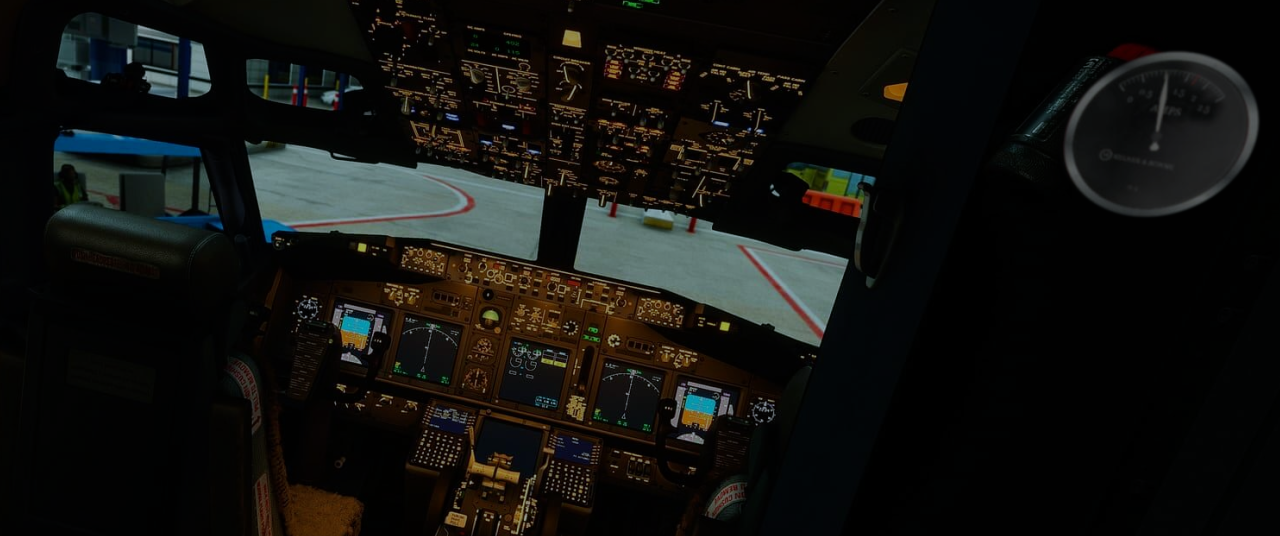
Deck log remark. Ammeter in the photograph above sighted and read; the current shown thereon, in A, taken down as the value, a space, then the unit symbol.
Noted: 1 A
